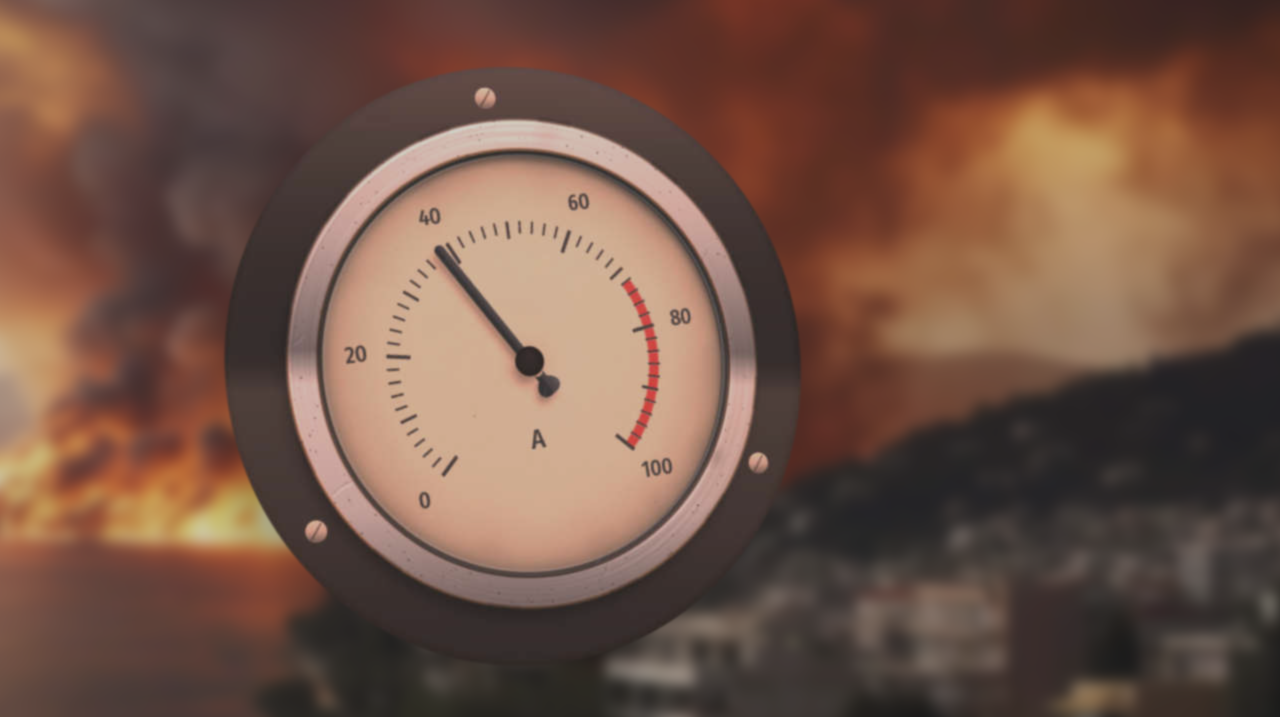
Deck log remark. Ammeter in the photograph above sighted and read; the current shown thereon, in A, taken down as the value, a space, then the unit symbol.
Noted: 38 A
